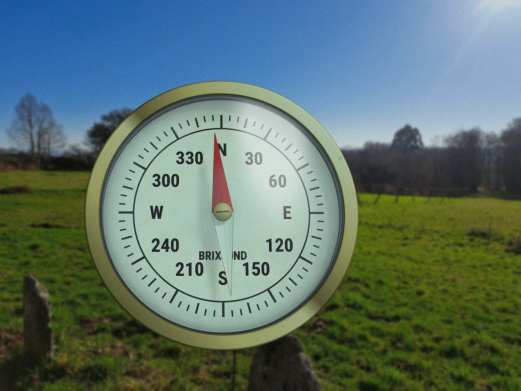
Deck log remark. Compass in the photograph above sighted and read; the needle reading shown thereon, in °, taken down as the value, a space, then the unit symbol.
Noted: 355 °
